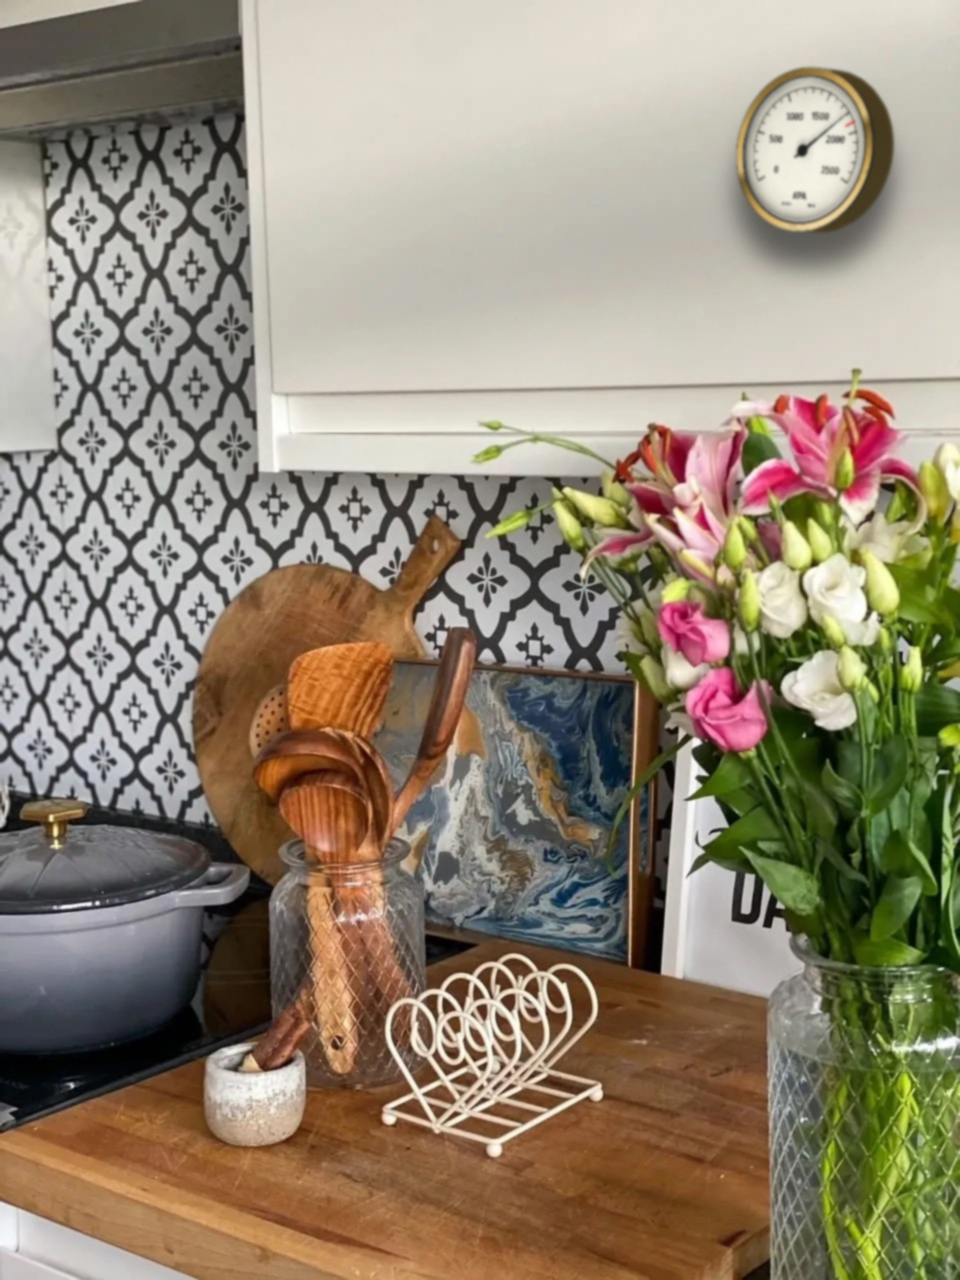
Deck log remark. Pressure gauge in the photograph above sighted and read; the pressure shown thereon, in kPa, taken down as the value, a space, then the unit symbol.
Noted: 1800 kPa
